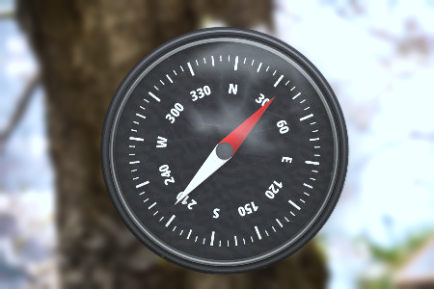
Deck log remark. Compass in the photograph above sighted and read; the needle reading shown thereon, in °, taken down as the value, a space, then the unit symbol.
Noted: 35 °
